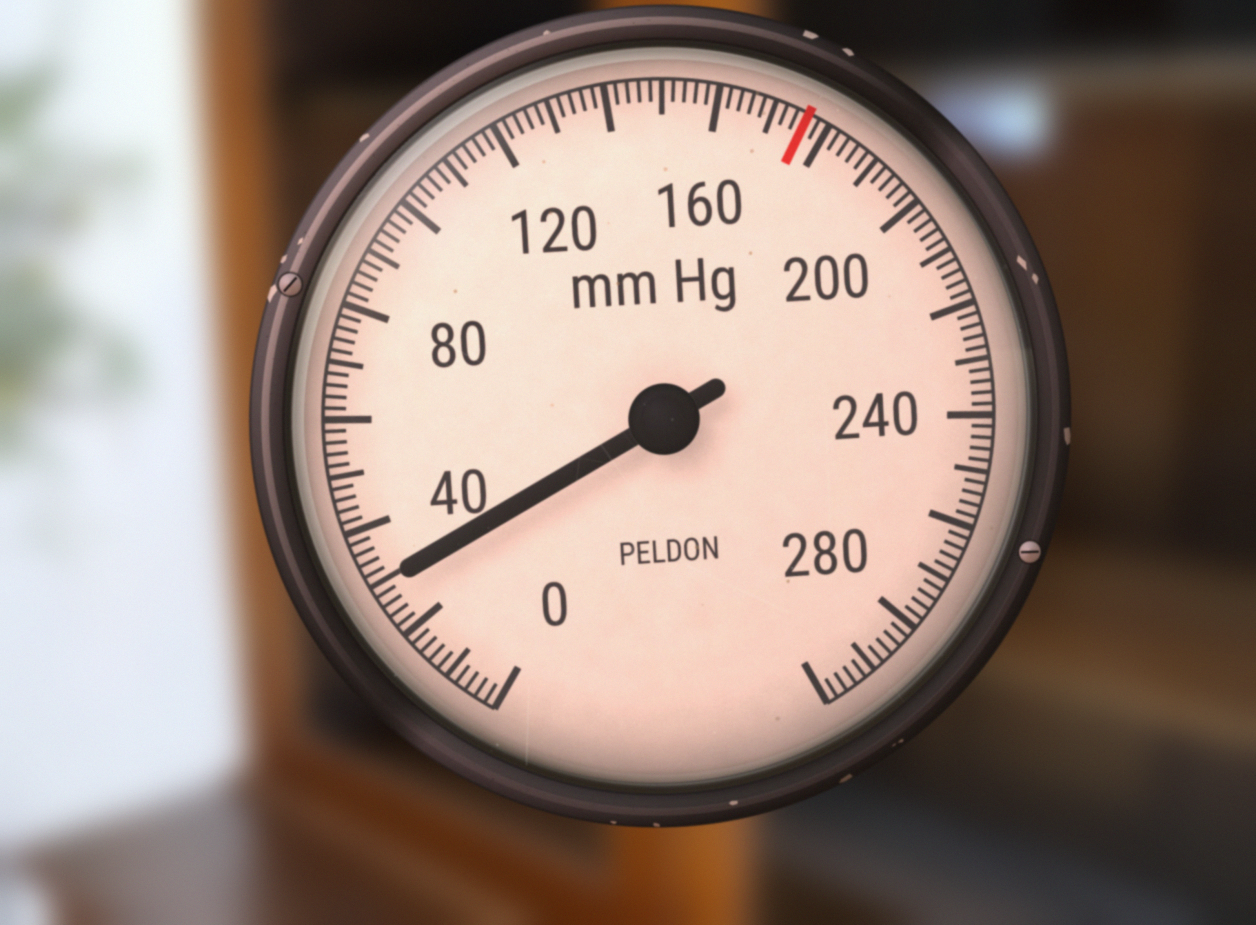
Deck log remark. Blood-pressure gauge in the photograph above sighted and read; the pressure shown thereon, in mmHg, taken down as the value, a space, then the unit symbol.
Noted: 30 mmHg
